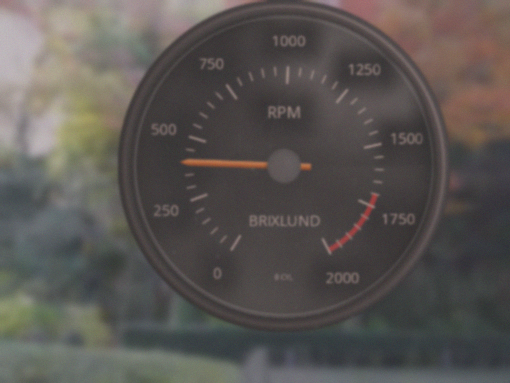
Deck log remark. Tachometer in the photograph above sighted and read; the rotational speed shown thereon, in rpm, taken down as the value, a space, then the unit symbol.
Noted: 400 rpm
